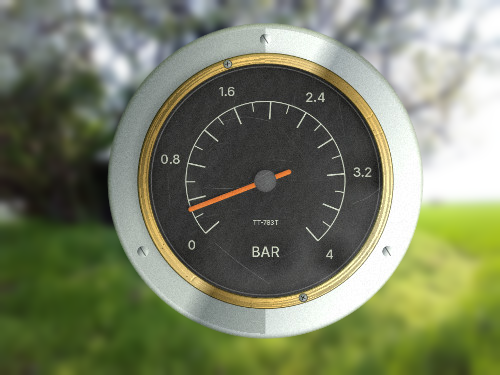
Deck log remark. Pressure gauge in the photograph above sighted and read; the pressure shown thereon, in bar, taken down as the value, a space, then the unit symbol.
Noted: 0.3 bar
